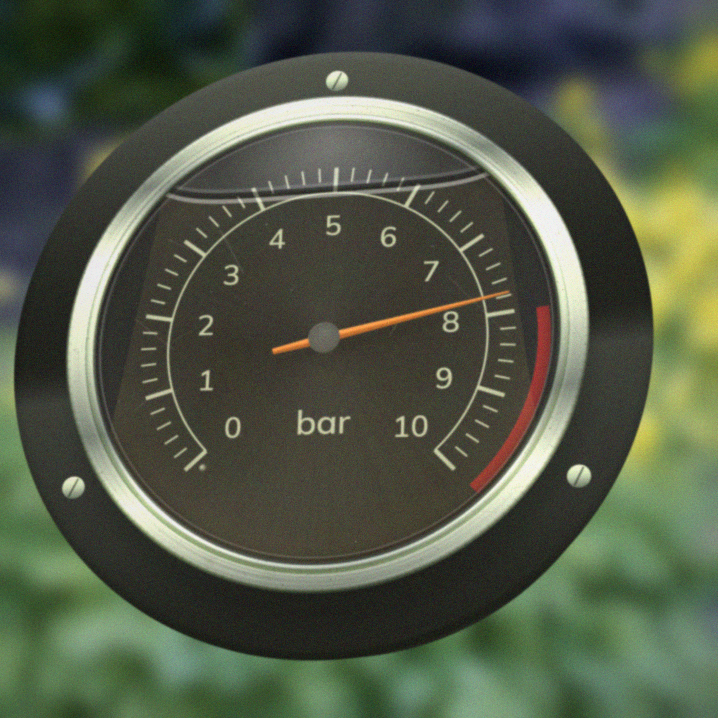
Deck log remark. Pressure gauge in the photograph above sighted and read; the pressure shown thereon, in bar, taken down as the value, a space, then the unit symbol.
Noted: 7.8 bar
